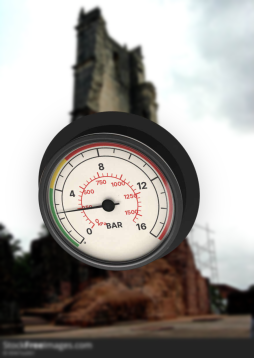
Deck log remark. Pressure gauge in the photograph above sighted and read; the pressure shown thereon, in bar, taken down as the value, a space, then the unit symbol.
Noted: 2.5 bar
